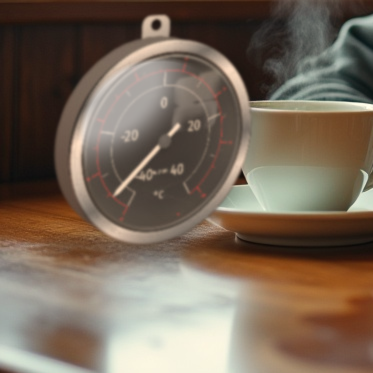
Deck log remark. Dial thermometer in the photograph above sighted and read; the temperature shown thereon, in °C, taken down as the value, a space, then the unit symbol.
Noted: -35 °C
